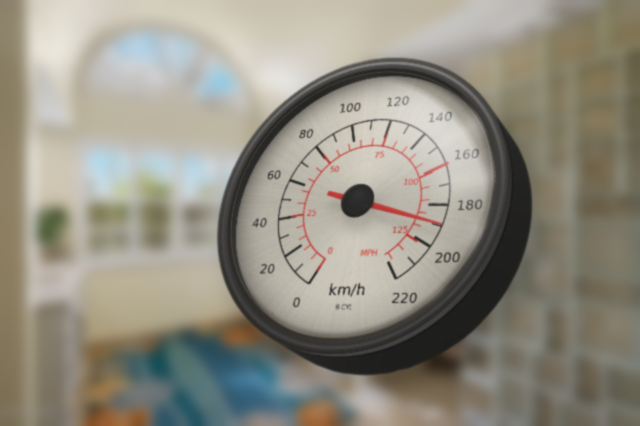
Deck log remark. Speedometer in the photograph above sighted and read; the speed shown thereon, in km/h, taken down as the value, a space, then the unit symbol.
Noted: 190 km/h
